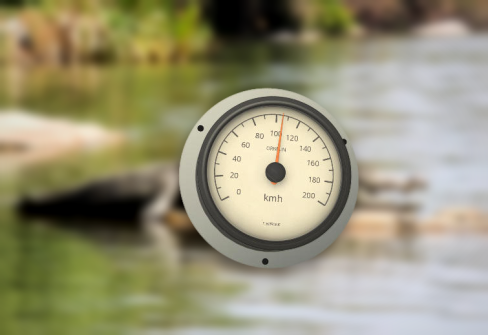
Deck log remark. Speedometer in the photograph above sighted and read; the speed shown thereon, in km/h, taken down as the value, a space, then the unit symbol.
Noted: 105 km/h
